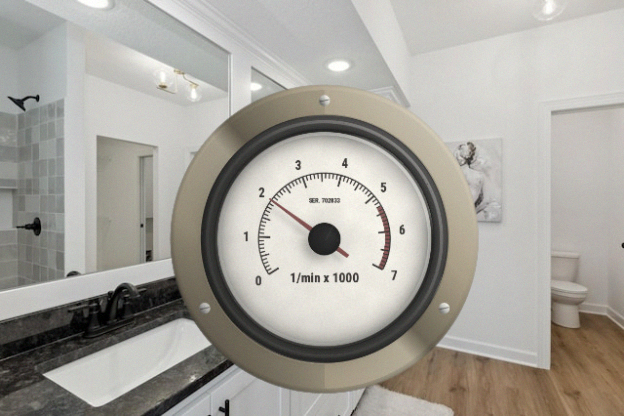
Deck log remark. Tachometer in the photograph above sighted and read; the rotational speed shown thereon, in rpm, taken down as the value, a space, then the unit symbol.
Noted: 2000 rpm
